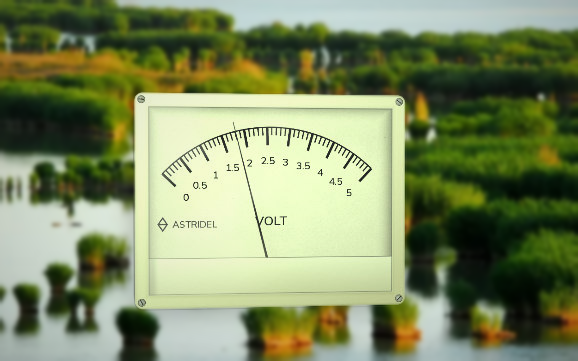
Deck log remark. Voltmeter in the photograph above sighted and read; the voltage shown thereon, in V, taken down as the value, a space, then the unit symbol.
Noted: 1.8 V
